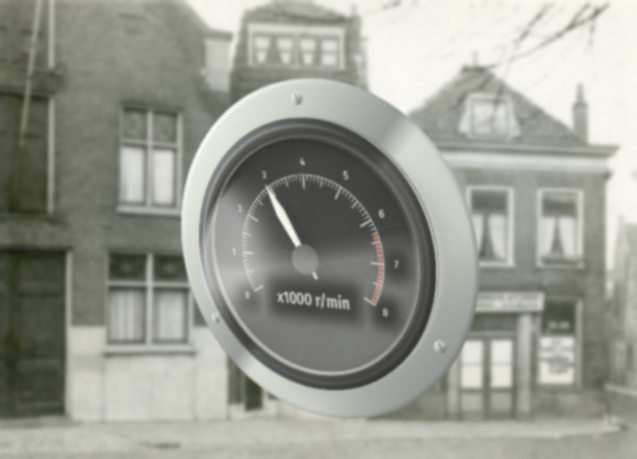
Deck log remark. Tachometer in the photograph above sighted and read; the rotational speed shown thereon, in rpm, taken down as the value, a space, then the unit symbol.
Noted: 3000 rpm
